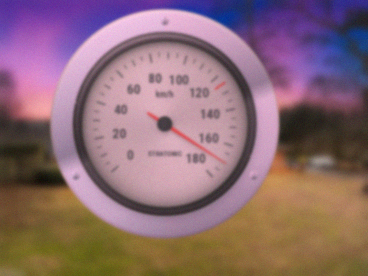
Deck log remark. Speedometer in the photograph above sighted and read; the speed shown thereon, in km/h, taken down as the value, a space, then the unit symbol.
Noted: 170 km/h
